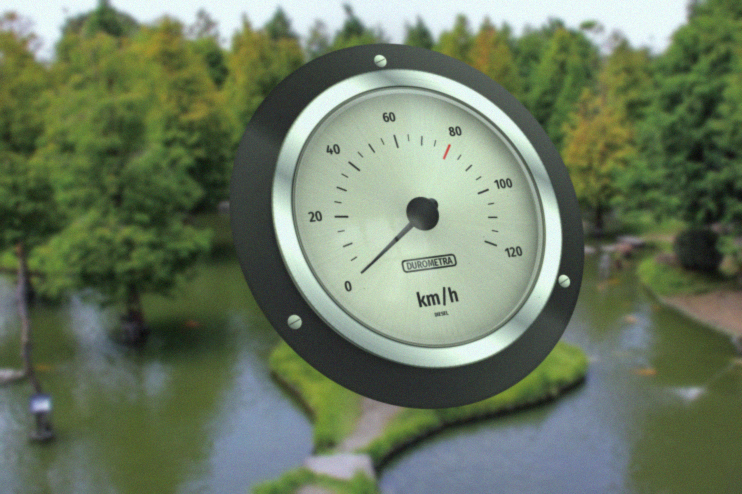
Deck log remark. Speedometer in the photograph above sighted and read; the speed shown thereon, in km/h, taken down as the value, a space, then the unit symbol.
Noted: 0 km/h
